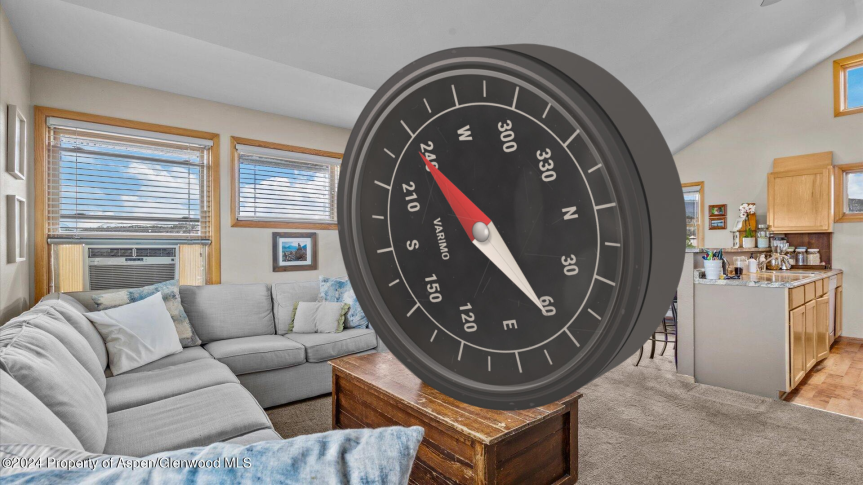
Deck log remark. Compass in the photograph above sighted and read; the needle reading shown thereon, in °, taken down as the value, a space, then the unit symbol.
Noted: 240 °
